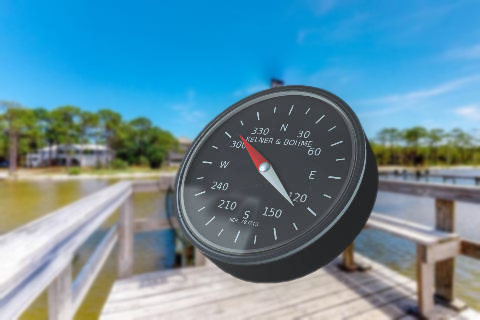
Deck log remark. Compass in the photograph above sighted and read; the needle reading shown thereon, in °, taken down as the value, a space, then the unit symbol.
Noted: 307.5 °
